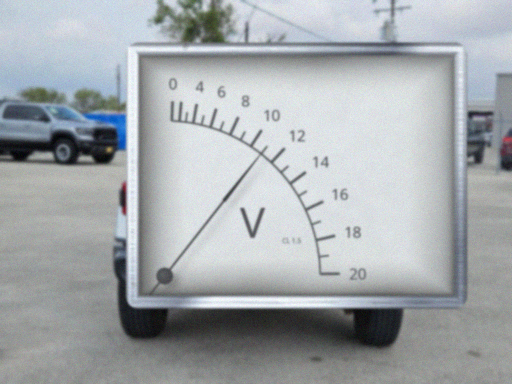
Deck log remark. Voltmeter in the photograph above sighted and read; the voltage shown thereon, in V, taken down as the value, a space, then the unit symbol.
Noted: 11 V
